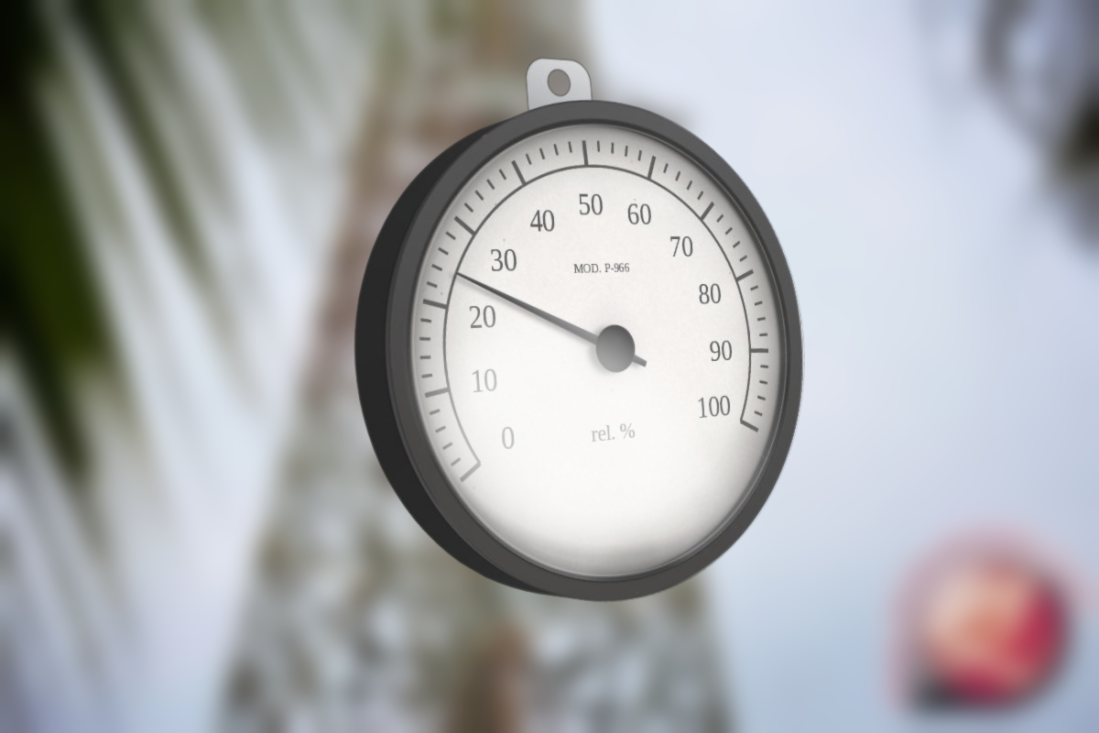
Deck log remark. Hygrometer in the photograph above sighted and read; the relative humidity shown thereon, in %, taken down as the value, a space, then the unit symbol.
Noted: 24 %
